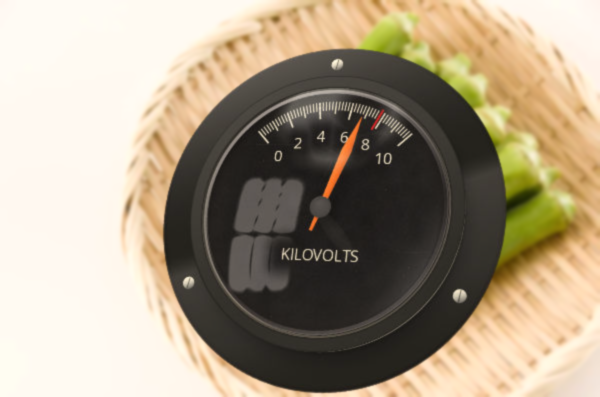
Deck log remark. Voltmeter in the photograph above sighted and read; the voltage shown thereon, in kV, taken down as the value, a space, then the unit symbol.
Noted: 7 kV
